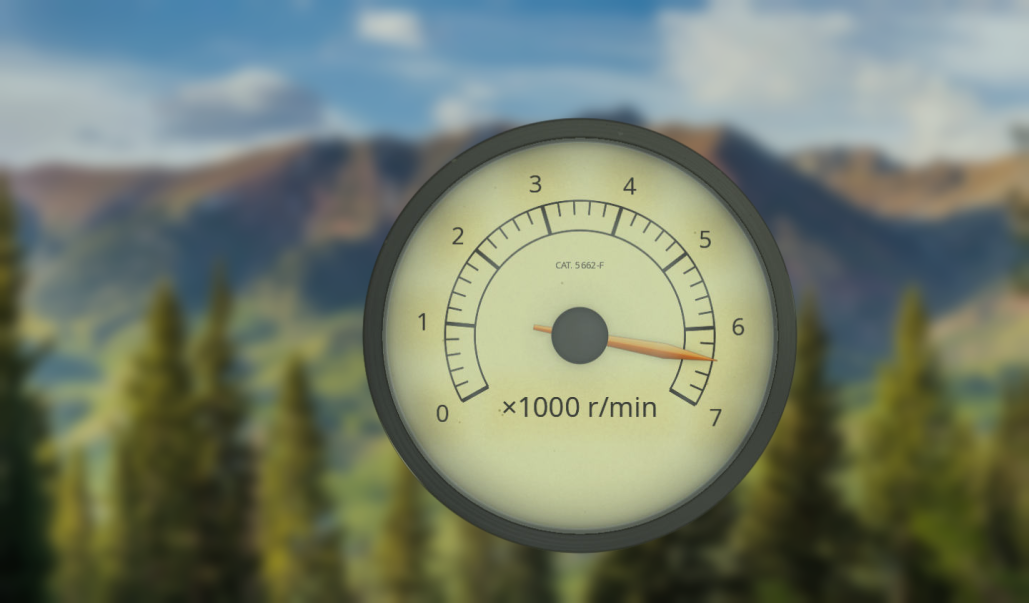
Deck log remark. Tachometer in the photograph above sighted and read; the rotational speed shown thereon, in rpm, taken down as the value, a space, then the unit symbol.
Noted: 6400 rpm
